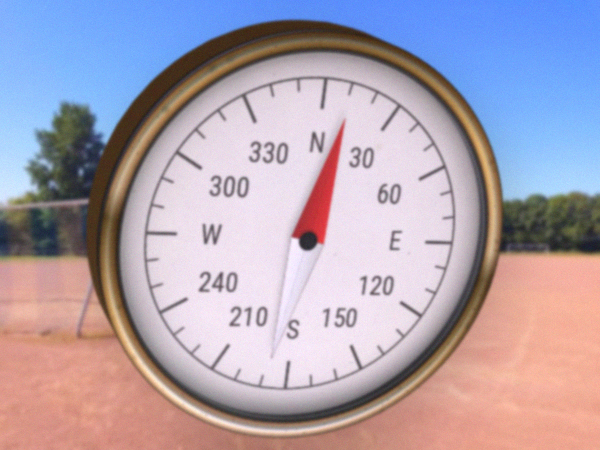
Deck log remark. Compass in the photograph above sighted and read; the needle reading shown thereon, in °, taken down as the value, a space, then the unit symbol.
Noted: 10 °
